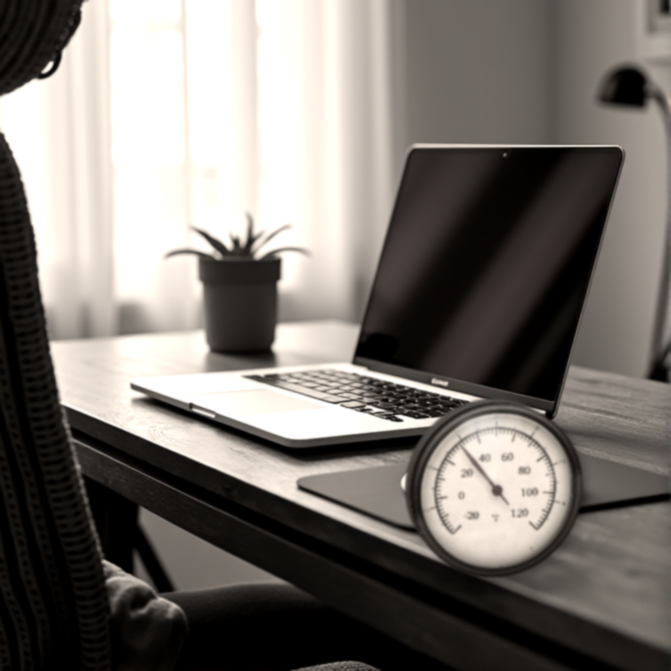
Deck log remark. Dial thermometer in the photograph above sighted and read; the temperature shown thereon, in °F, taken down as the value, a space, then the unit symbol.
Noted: 30 °F
